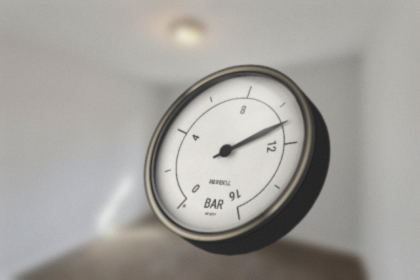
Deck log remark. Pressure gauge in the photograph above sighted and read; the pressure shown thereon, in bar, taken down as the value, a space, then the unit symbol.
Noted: 11 bar
